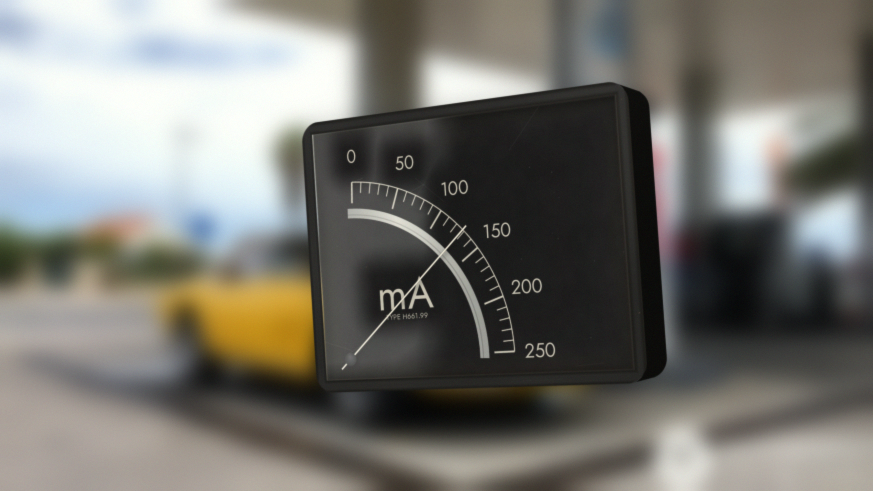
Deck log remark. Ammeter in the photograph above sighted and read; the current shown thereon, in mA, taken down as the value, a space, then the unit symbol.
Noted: 130 mA
